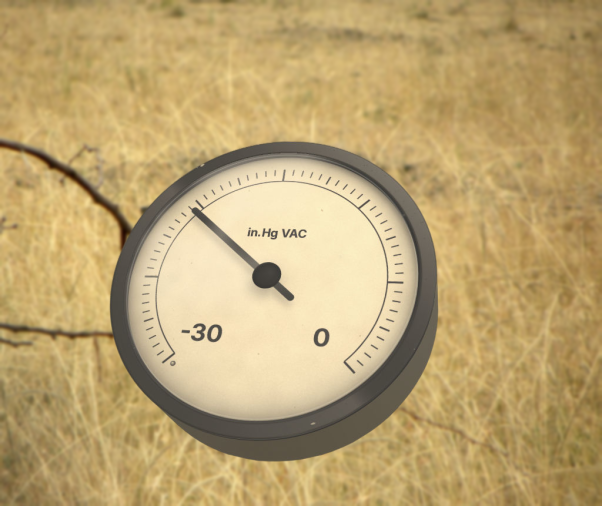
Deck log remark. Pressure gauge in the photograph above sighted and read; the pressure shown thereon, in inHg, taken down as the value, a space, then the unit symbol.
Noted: -20.5 inHg
